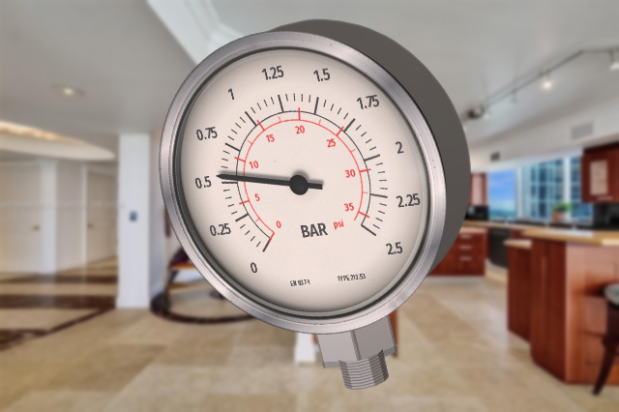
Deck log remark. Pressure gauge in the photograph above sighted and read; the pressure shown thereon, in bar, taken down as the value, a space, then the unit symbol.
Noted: 0.55 bar
